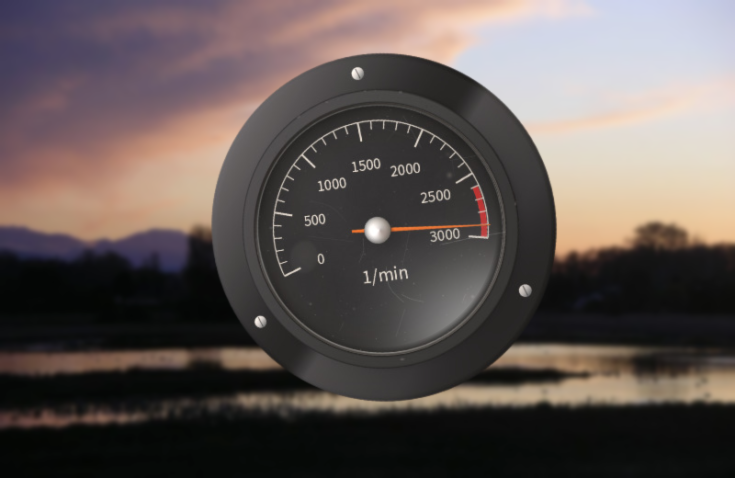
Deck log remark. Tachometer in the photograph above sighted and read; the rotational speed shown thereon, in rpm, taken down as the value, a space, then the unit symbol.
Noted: 2900 rpm
